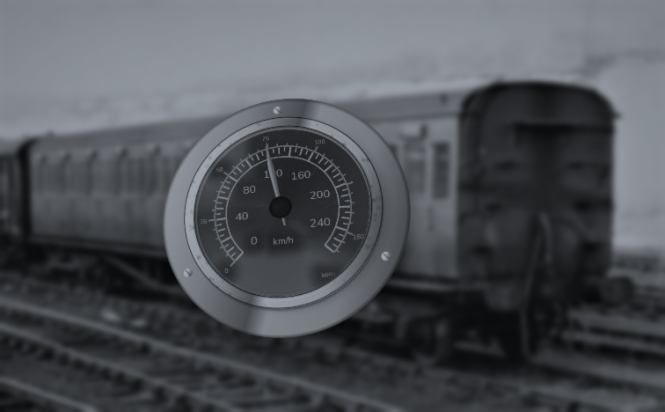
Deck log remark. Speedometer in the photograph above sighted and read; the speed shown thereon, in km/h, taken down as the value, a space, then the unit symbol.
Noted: 120 km/h
